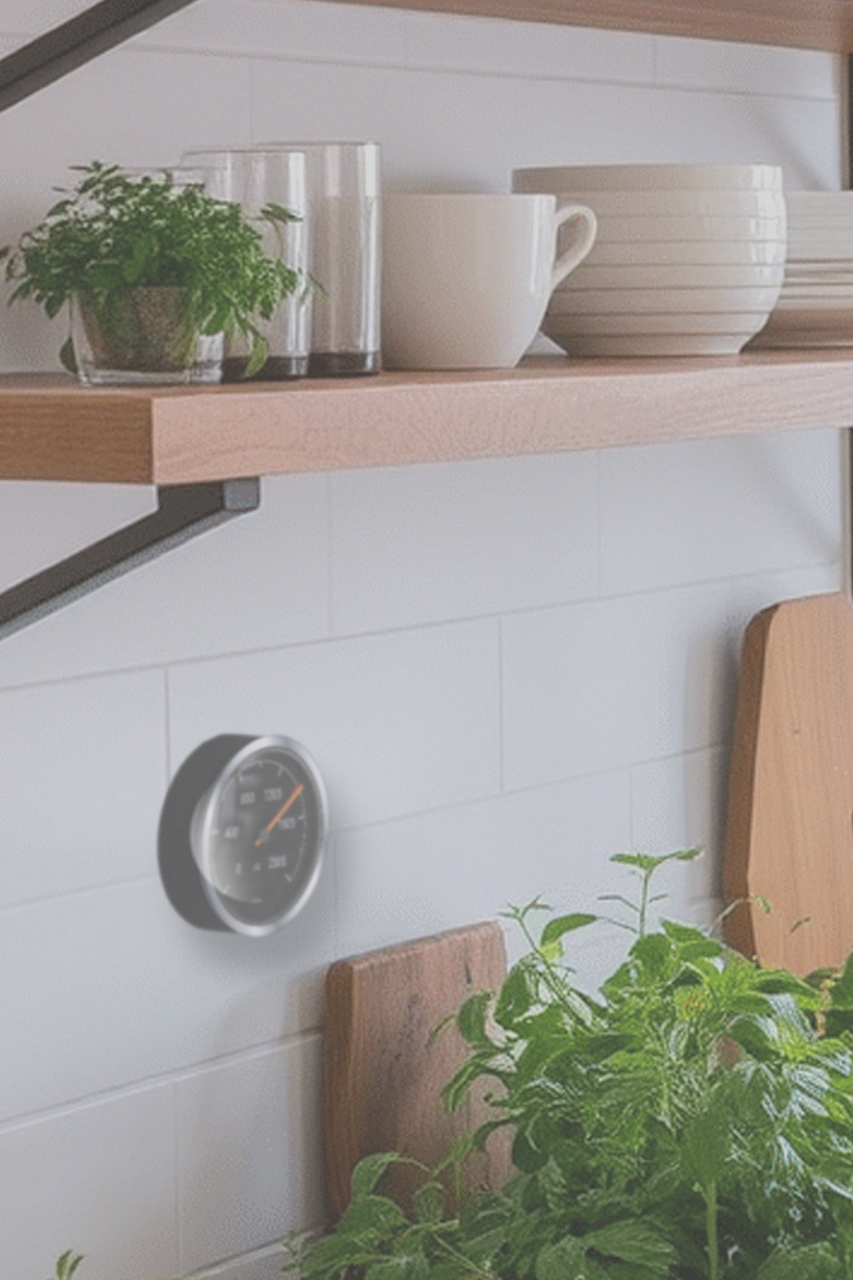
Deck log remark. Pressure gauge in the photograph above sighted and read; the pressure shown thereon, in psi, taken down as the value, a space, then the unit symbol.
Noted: 1400 psi
